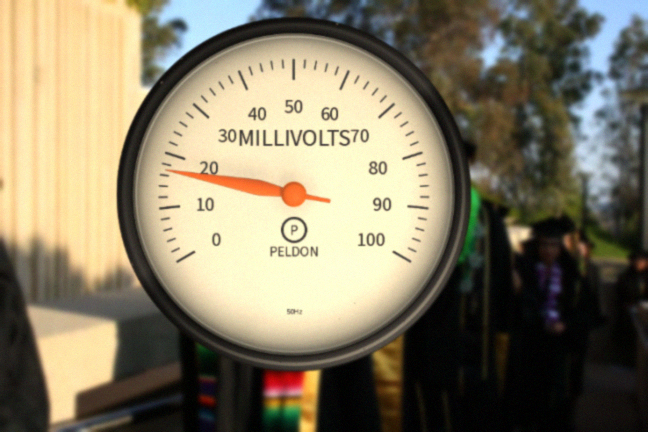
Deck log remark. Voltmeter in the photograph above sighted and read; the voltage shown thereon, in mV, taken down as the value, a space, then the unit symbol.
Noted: 17 mV
